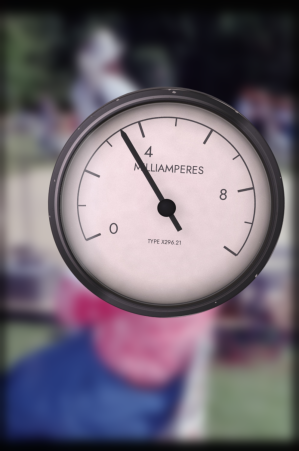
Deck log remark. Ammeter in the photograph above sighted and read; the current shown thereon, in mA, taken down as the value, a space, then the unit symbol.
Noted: 3.5 mA
